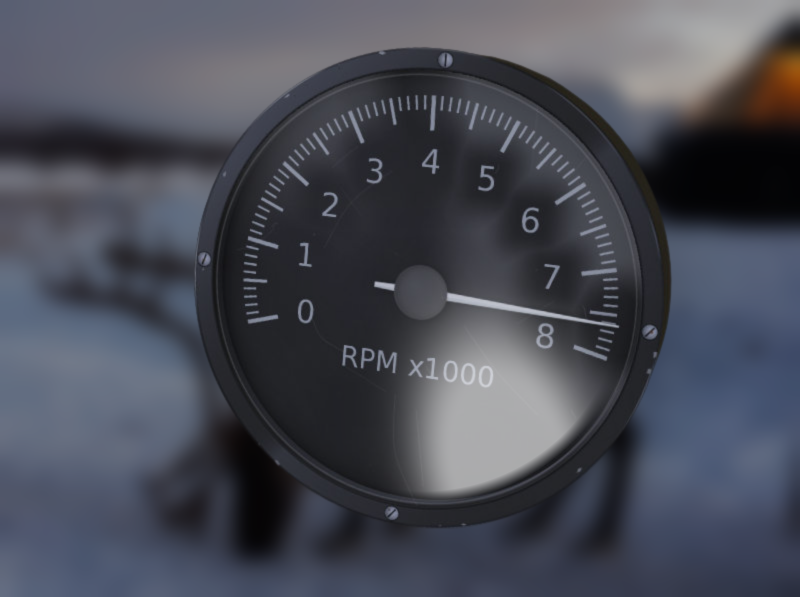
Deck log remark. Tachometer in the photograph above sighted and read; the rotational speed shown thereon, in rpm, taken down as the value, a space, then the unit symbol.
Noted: 7600 rpm
